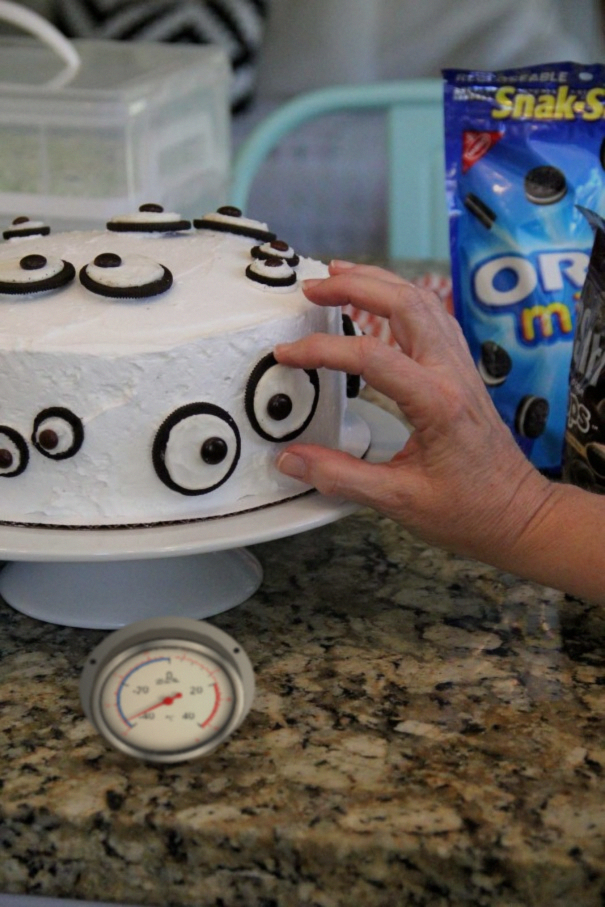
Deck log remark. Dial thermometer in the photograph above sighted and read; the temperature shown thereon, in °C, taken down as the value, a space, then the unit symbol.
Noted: -36 °C
